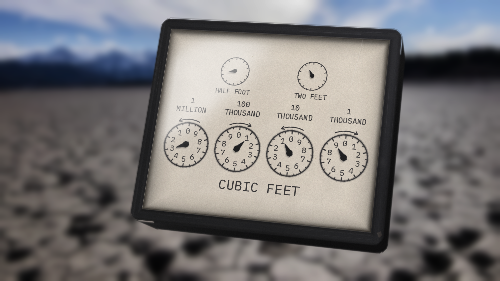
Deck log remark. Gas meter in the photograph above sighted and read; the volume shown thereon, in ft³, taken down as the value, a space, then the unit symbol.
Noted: 310900 ft³
